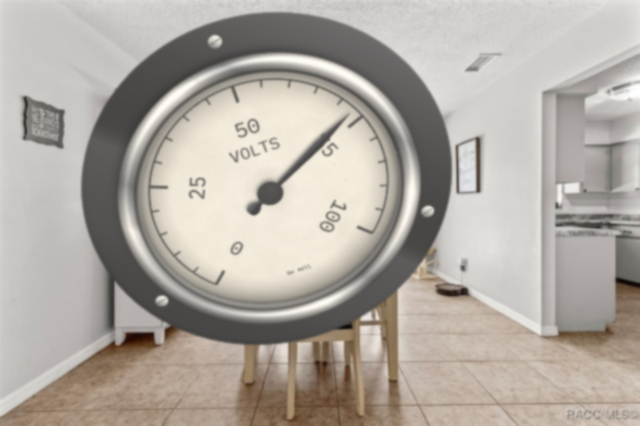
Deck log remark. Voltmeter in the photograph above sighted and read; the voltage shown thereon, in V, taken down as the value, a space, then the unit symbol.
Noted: 72.5 V
